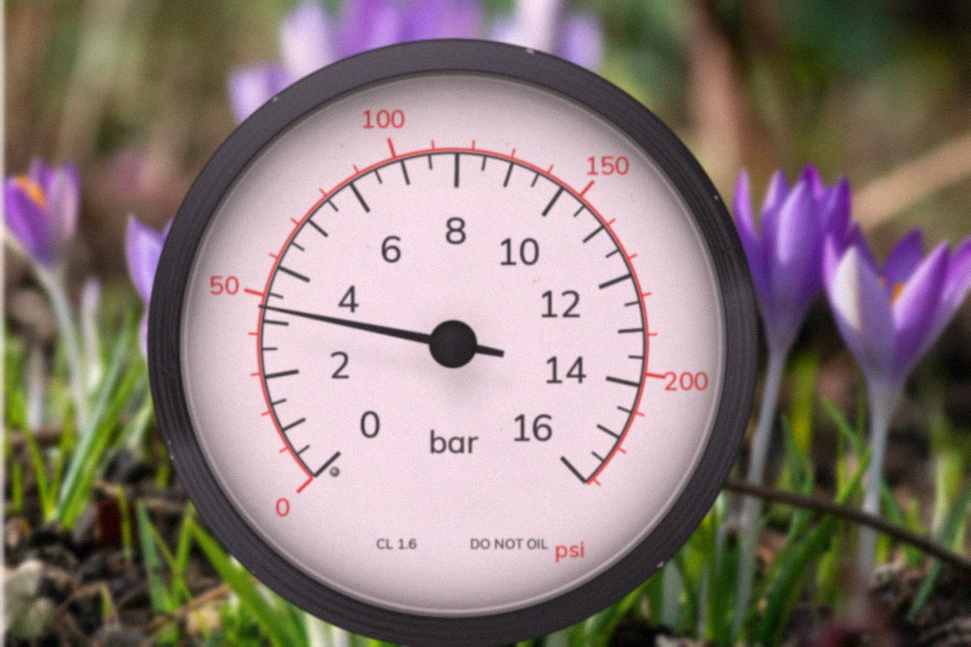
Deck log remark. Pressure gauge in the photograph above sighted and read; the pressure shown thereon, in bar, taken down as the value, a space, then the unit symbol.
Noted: 3.25 bar
